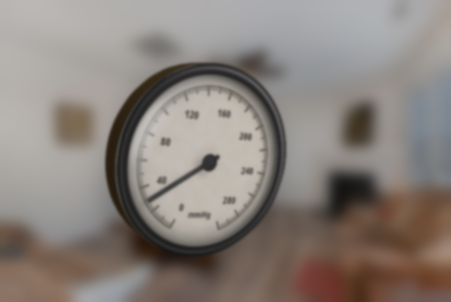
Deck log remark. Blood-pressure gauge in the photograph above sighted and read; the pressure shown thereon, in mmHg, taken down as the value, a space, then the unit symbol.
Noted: 30 mmHg
